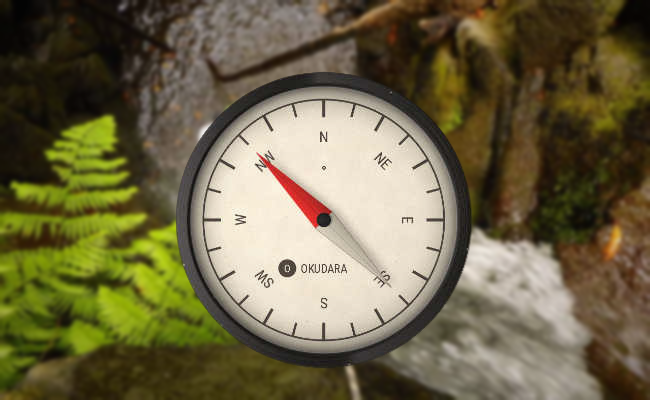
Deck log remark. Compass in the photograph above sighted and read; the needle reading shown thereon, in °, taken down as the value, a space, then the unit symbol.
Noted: 315 °
